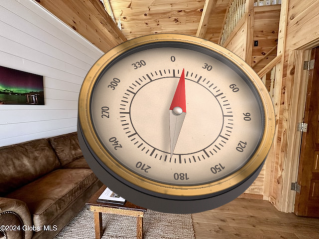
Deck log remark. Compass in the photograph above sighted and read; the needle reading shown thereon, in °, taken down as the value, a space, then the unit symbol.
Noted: 10 °
